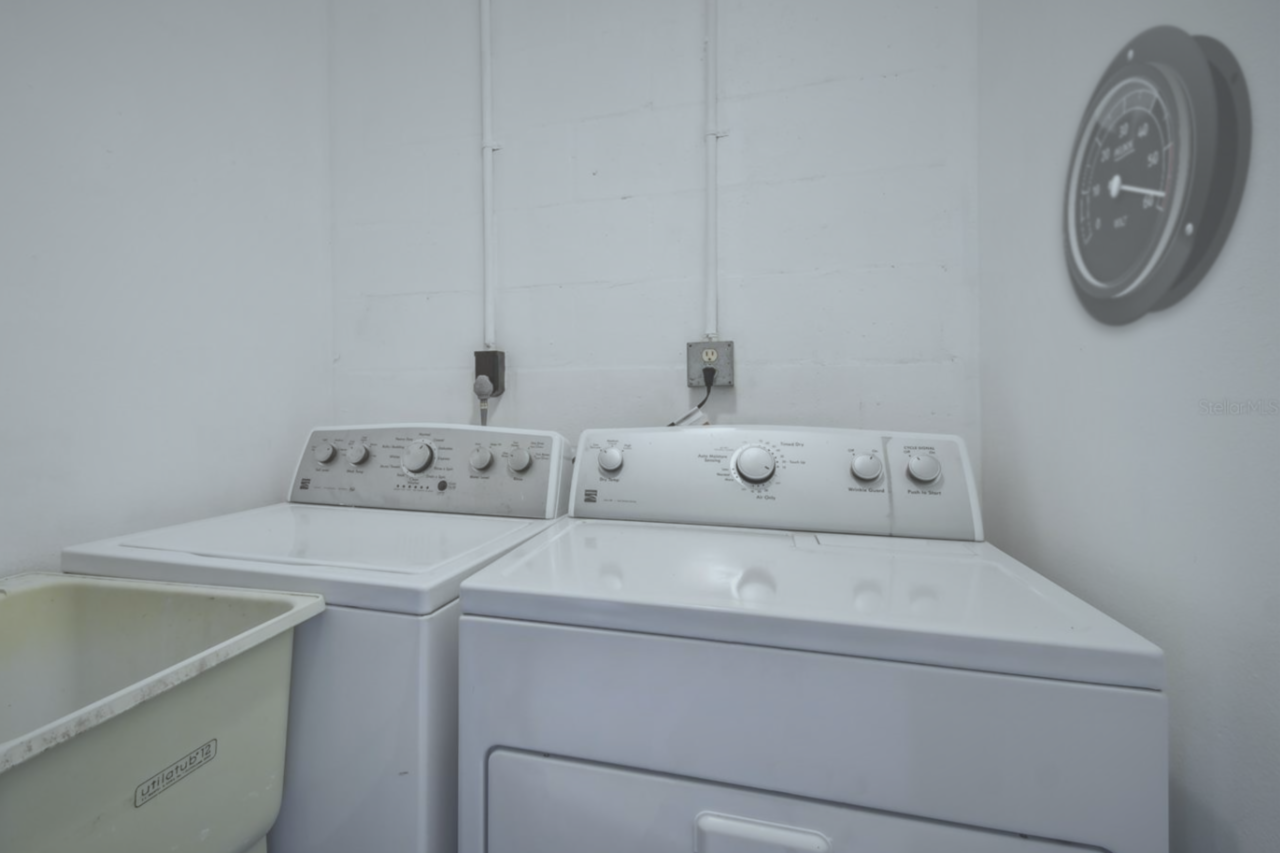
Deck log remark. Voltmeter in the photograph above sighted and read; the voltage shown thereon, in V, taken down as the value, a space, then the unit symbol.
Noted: 57.5 V
